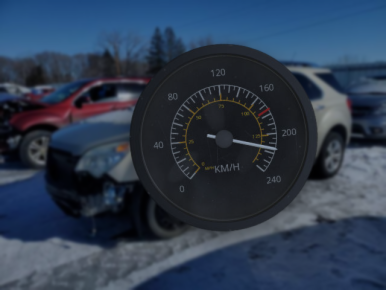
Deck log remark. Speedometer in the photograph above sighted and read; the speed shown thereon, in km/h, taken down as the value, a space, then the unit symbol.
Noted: 215 km/h
